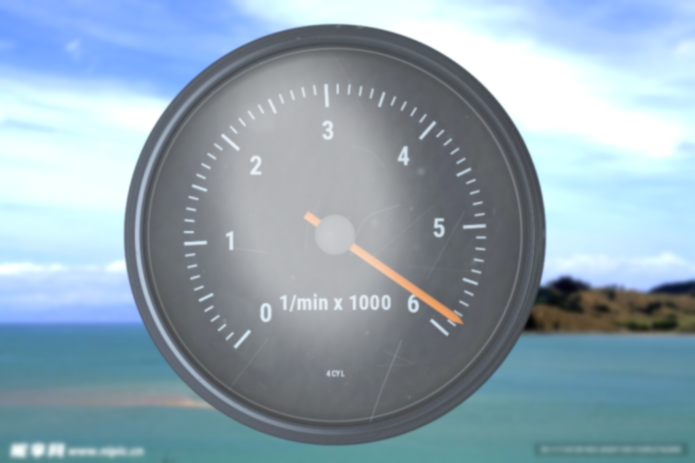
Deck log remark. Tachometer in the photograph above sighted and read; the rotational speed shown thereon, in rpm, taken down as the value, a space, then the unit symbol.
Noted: 5850 rpm
